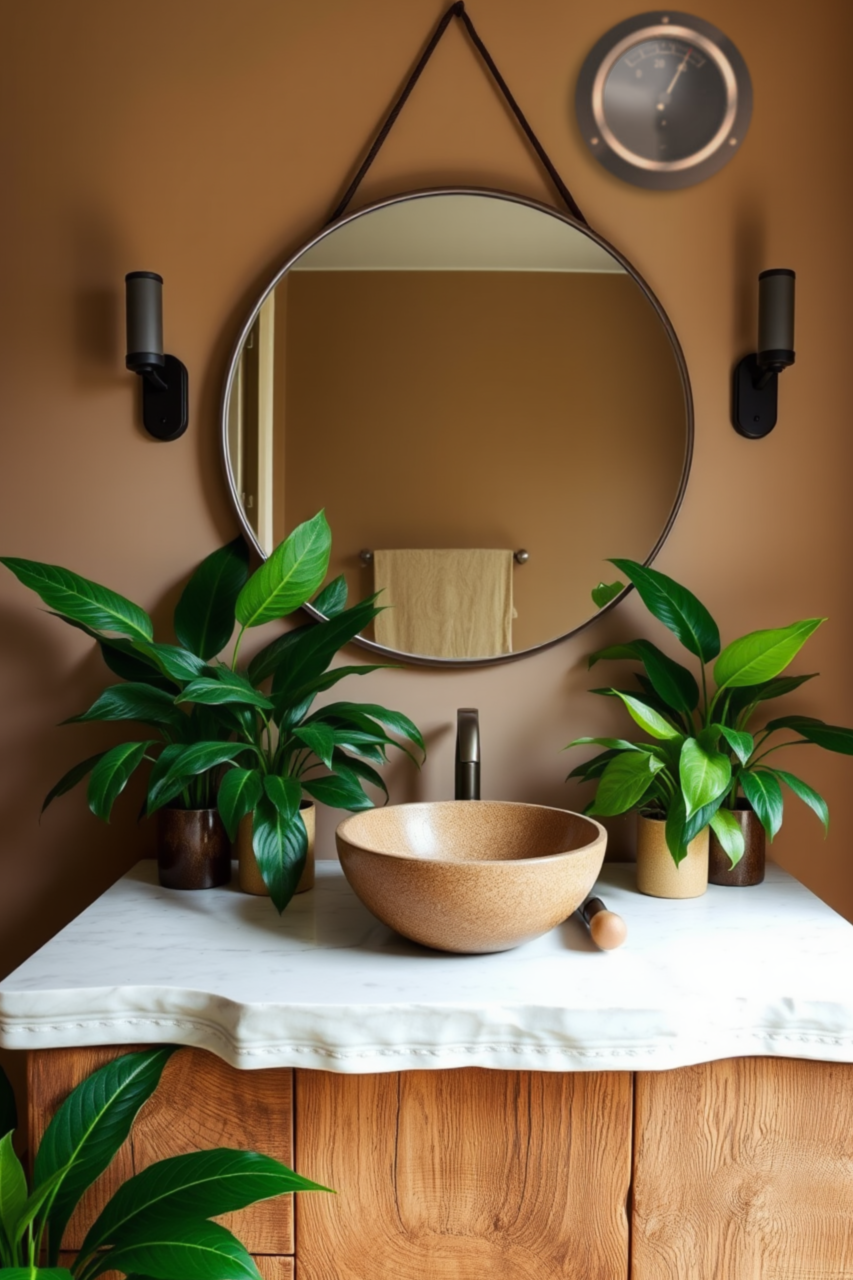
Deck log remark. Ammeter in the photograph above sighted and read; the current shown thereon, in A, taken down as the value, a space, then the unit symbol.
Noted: 40 A
